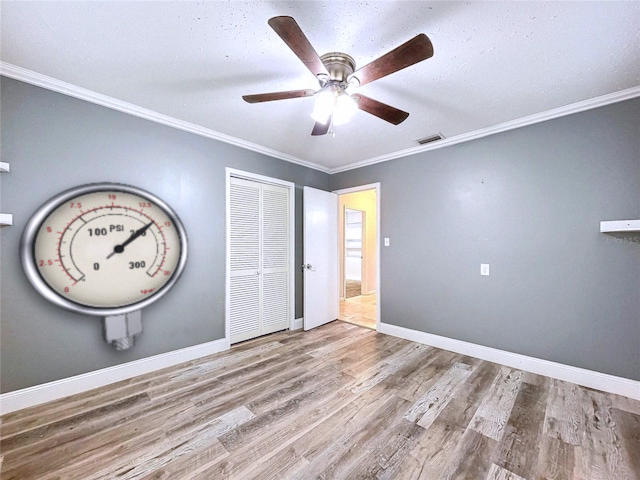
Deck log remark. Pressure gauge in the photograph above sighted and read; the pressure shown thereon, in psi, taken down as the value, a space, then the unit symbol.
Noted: 200 psi
